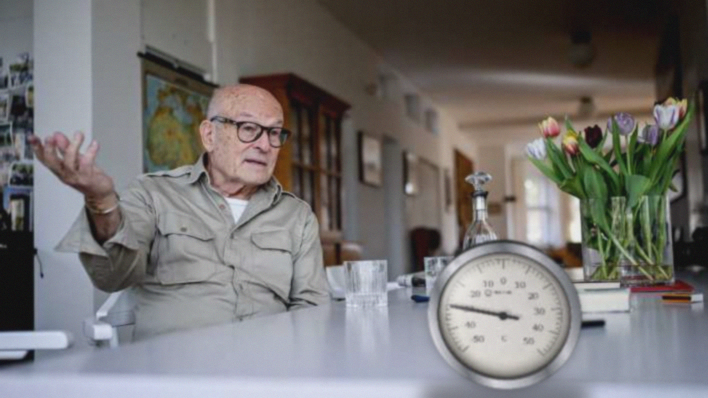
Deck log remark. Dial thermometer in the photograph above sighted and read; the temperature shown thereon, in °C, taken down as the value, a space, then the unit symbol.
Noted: -30 °C
